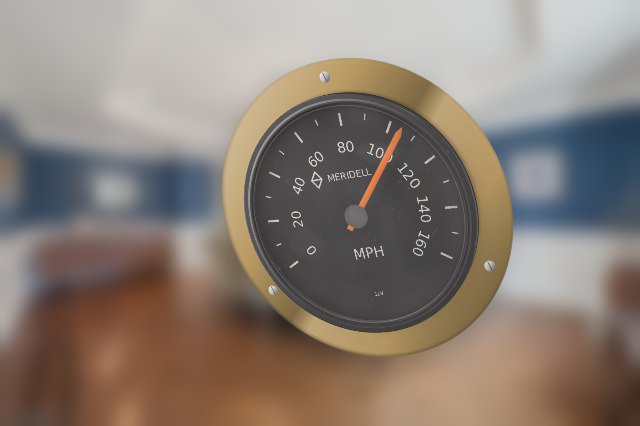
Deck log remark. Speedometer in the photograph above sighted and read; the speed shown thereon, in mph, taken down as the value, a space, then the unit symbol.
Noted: 105 mph
